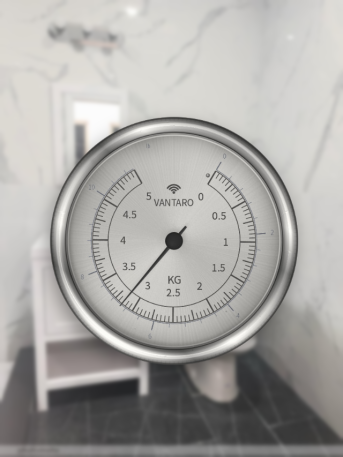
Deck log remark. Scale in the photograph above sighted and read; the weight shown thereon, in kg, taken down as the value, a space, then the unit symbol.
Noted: 3.15 kg
